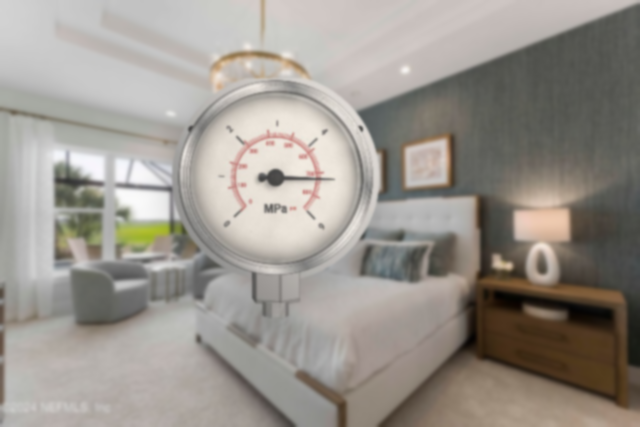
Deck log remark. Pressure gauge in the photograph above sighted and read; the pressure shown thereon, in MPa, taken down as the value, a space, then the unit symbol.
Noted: 5 MPa
